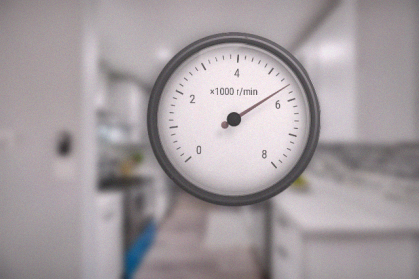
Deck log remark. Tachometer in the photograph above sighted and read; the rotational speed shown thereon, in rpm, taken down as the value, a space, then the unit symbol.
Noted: 5600 rpm
